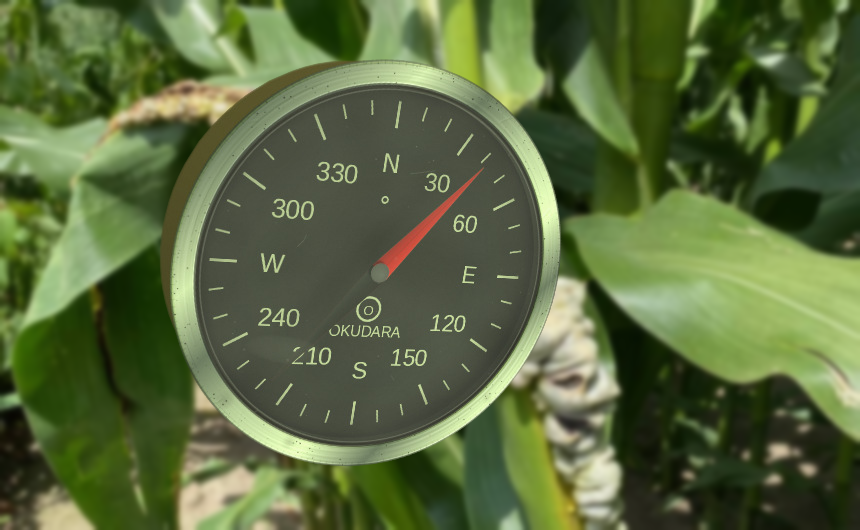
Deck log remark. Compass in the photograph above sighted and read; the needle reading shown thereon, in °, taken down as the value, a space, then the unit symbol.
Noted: 40 °
